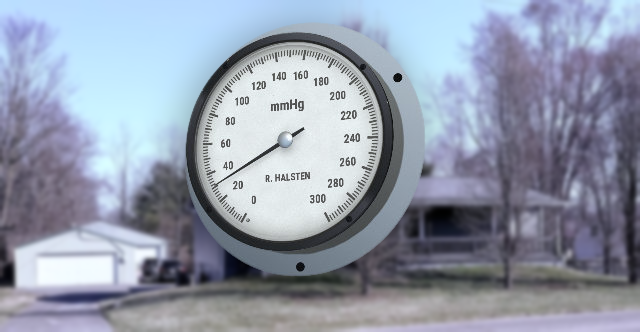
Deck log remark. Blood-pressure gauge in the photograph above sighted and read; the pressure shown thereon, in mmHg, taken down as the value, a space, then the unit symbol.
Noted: 30 mmHg
